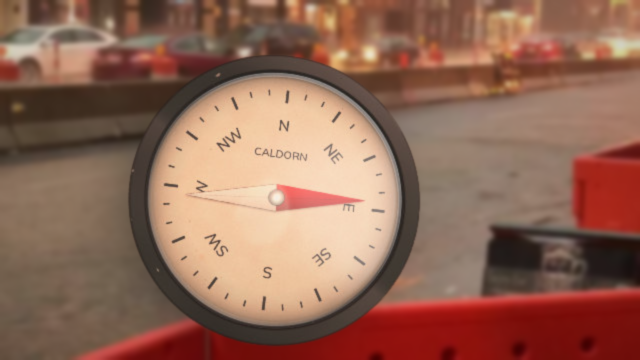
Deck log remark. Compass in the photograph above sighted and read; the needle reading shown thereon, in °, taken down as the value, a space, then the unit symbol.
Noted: 85 °
